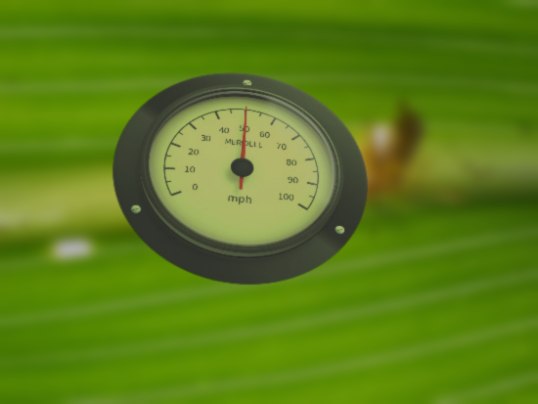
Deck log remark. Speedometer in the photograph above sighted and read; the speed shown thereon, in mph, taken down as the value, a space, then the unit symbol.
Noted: 50 mph
